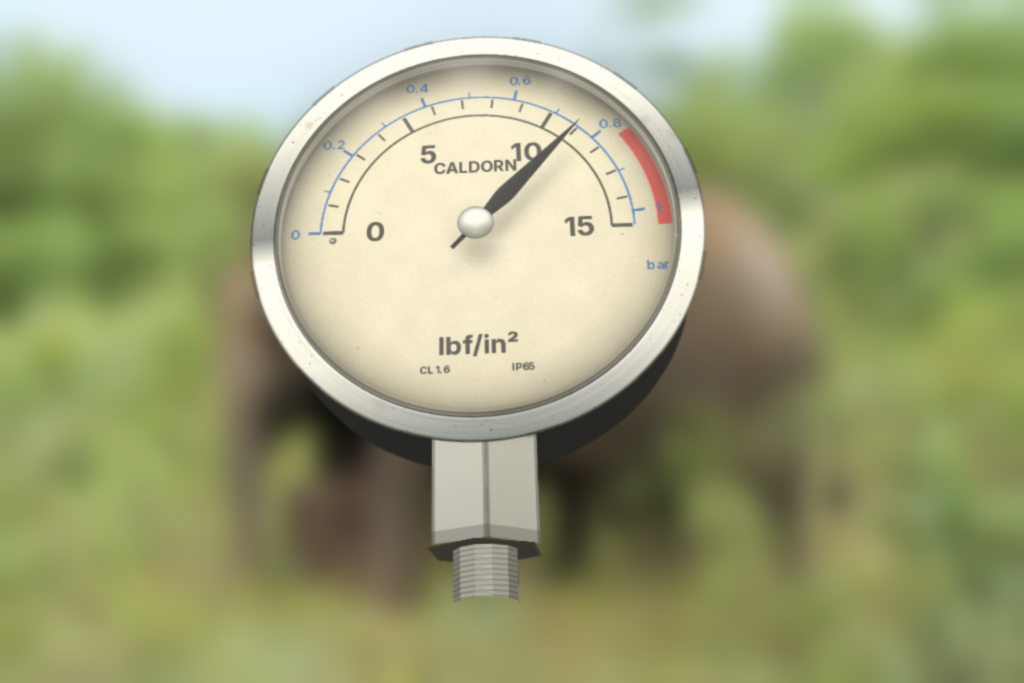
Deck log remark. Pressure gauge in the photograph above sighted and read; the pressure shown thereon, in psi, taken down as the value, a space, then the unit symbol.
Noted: 11 psi
